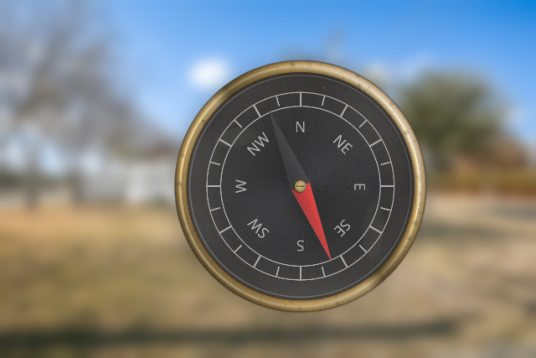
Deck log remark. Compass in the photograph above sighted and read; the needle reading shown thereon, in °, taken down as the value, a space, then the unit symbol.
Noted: 157.5 °
